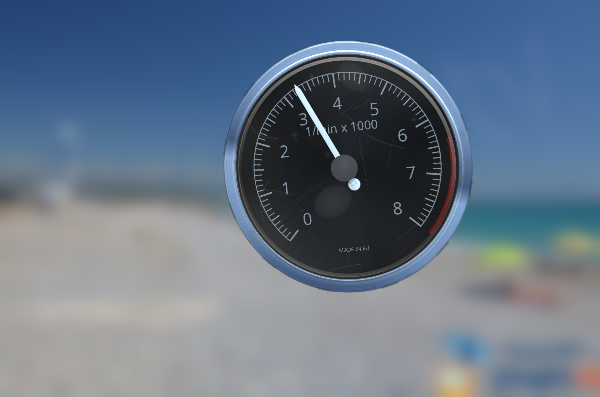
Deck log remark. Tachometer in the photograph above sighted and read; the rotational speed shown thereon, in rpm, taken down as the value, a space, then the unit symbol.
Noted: 3300 rpm
